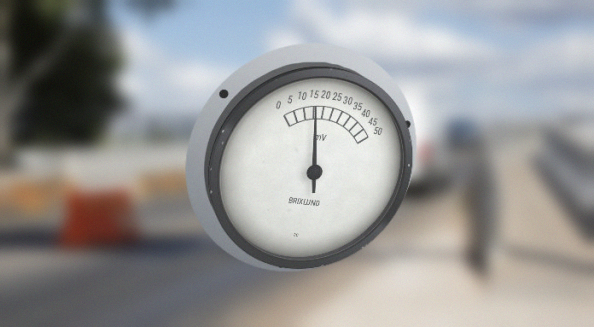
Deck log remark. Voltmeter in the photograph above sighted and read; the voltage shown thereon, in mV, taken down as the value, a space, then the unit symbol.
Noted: 15 mV
